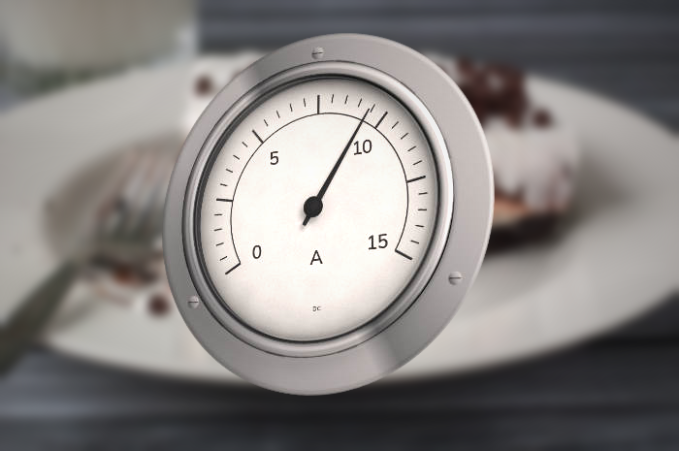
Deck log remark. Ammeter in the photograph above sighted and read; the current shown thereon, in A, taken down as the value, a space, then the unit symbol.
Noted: 9.5 A
